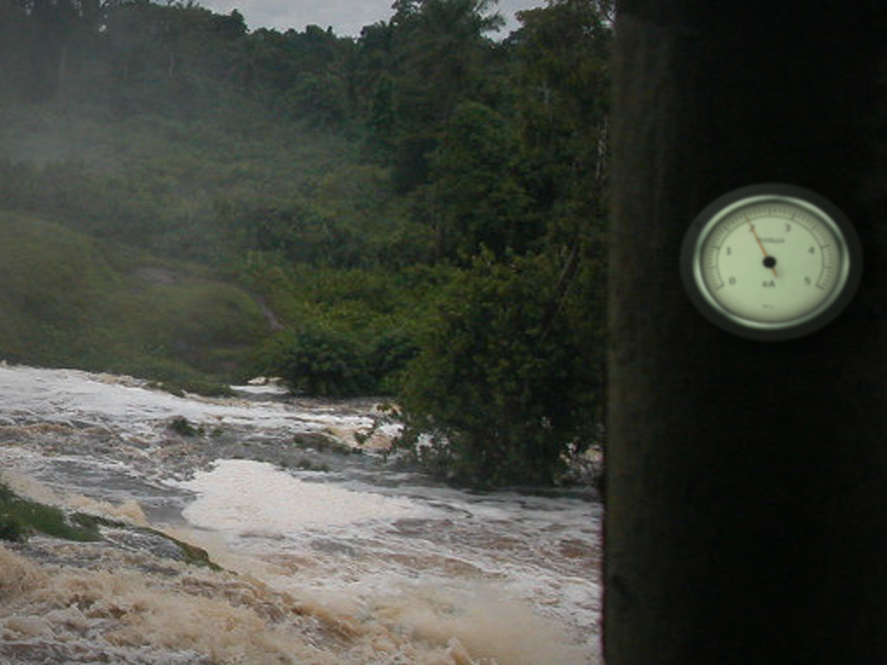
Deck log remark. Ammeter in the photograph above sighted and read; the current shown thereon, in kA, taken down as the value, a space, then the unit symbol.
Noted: 2 kA
